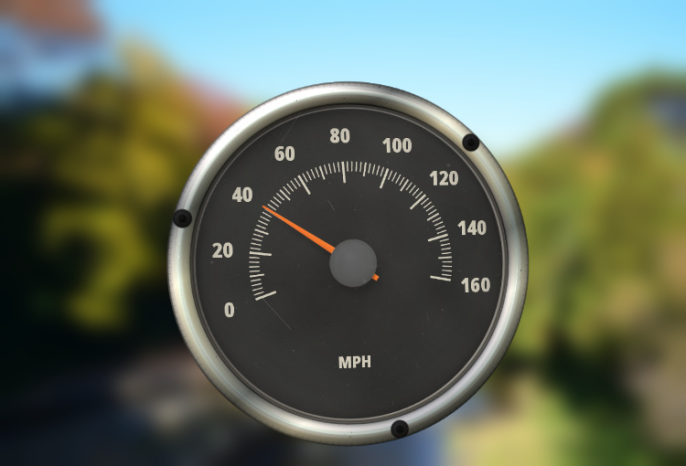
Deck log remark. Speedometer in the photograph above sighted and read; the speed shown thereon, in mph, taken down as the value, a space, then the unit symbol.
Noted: 40 mph
